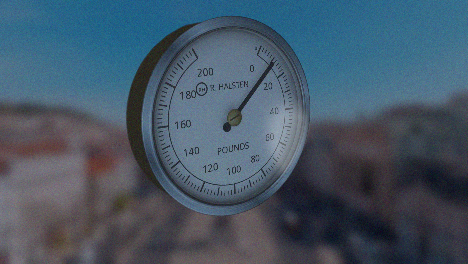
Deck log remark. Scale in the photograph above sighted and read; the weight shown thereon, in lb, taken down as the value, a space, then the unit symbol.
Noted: 10 lb
